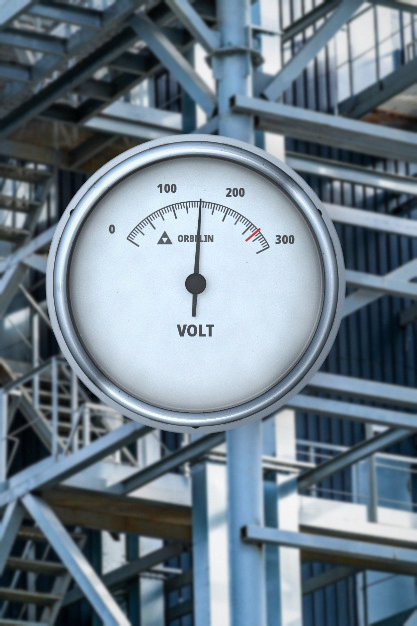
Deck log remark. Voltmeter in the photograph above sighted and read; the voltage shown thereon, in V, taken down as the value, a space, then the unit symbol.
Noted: 150 V
